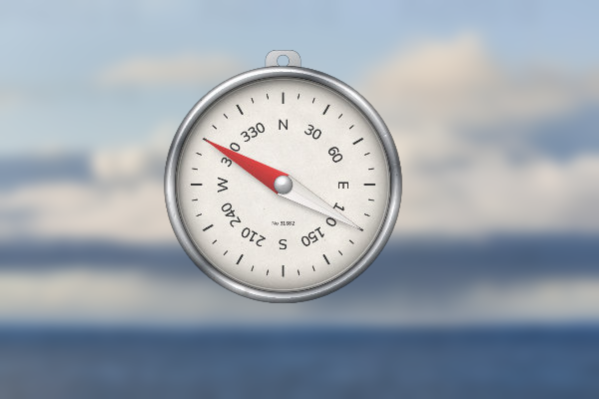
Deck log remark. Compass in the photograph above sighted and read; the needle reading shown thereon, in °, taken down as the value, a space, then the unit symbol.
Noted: 300 °
